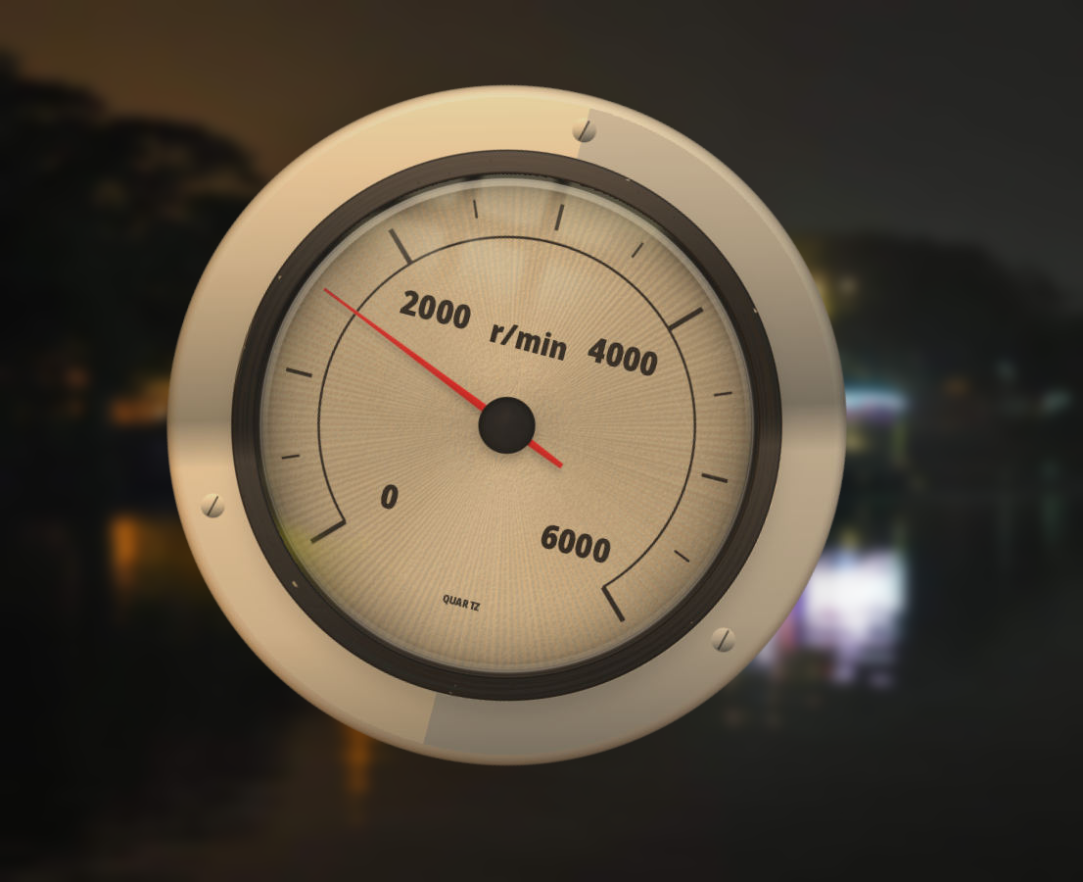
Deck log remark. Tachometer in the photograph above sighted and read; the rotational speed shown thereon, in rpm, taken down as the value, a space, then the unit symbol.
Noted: 1500 rpm
